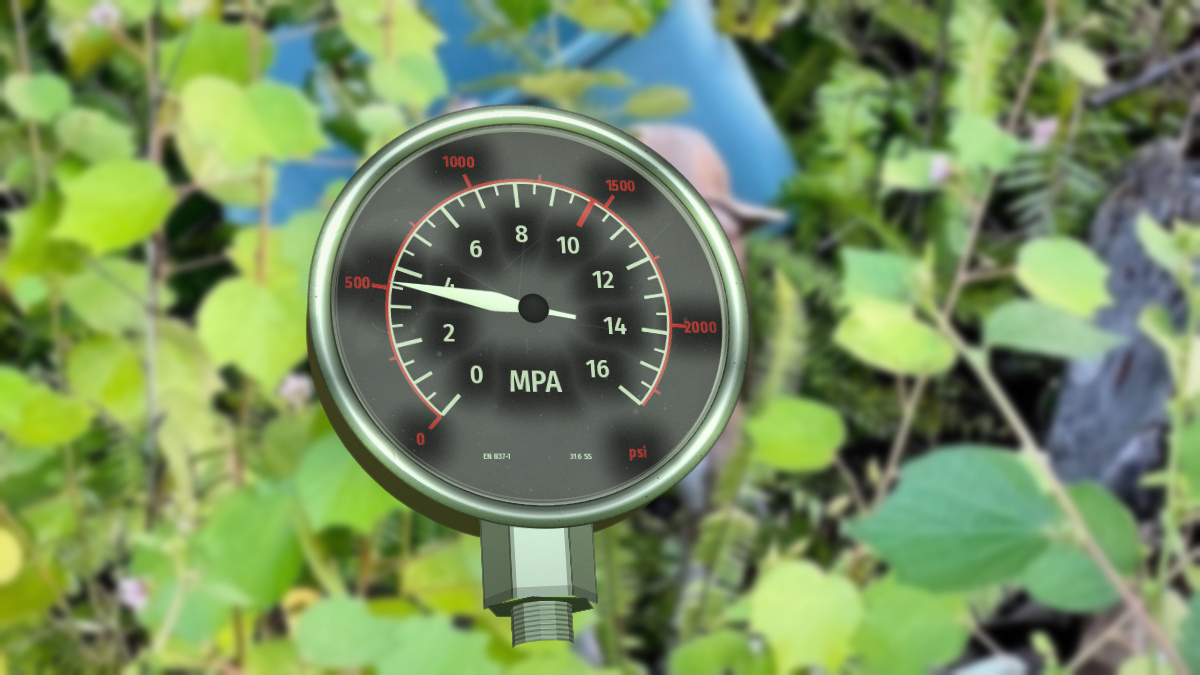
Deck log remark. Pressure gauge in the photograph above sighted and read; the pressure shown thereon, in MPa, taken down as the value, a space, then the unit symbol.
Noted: 3.5 MPa
